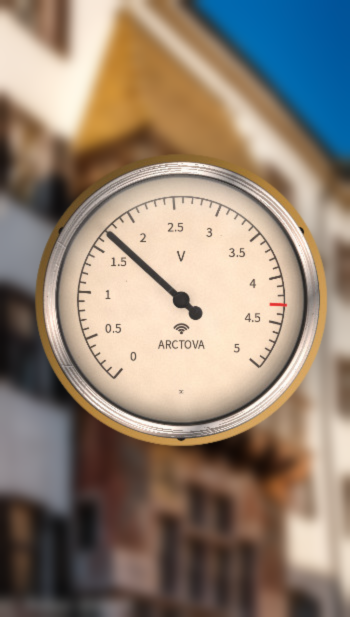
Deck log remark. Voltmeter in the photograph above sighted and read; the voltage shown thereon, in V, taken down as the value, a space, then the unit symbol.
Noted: 1.7 V
